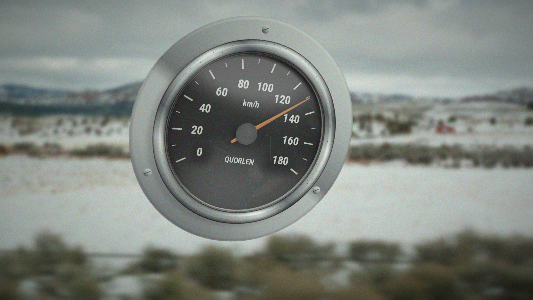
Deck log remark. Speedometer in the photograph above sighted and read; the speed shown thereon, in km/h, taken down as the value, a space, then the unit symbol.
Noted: 130 km/h
